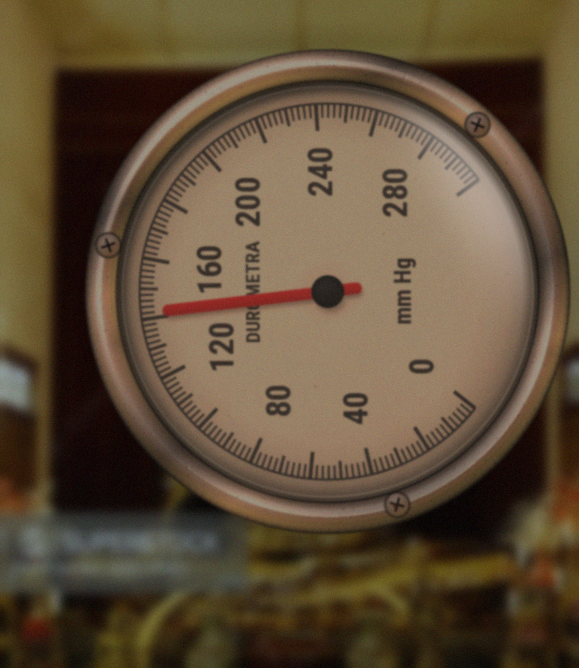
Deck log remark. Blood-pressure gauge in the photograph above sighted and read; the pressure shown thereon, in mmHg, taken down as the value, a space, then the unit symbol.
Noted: 142 mmHg
